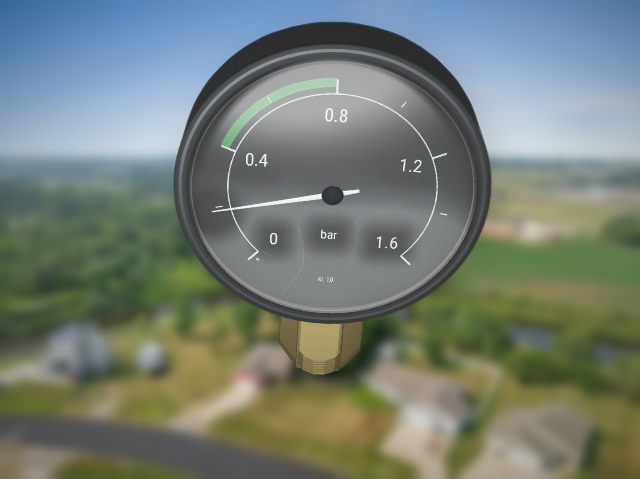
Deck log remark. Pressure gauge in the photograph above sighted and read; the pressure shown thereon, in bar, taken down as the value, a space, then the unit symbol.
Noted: 0.2 bar
